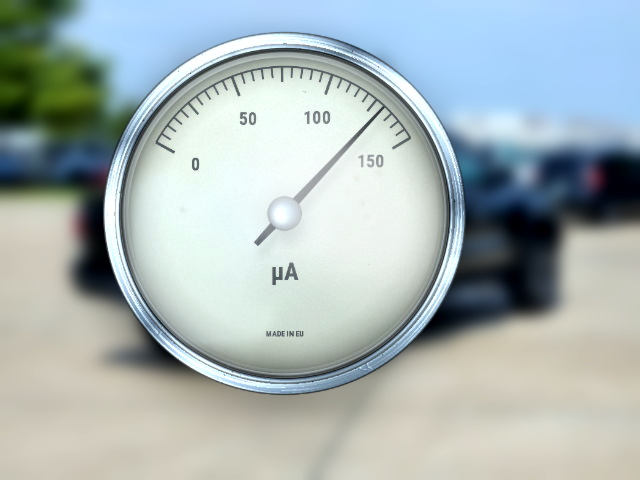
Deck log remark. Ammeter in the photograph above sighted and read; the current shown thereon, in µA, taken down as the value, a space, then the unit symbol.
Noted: 130 µA
